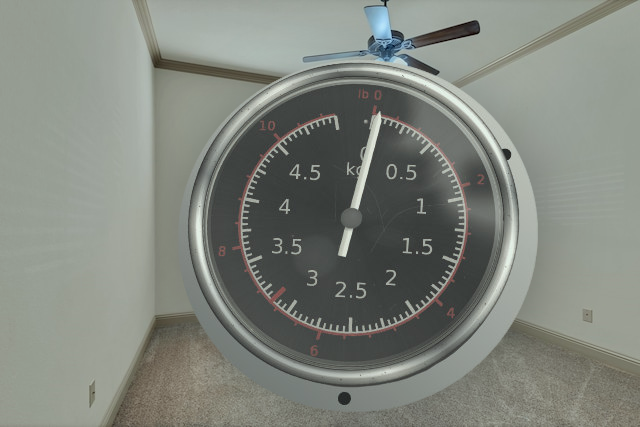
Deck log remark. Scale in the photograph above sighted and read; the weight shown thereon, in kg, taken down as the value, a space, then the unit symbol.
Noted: 0.05 kg
